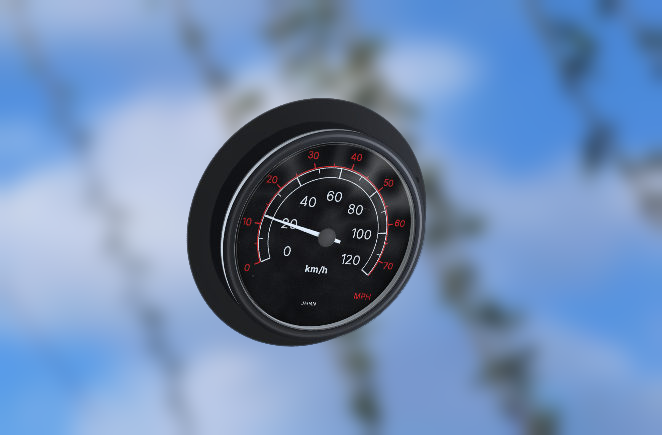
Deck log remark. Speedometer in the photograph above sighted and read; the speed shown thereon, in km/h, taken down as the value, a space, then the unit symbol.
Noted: 20 km/h
